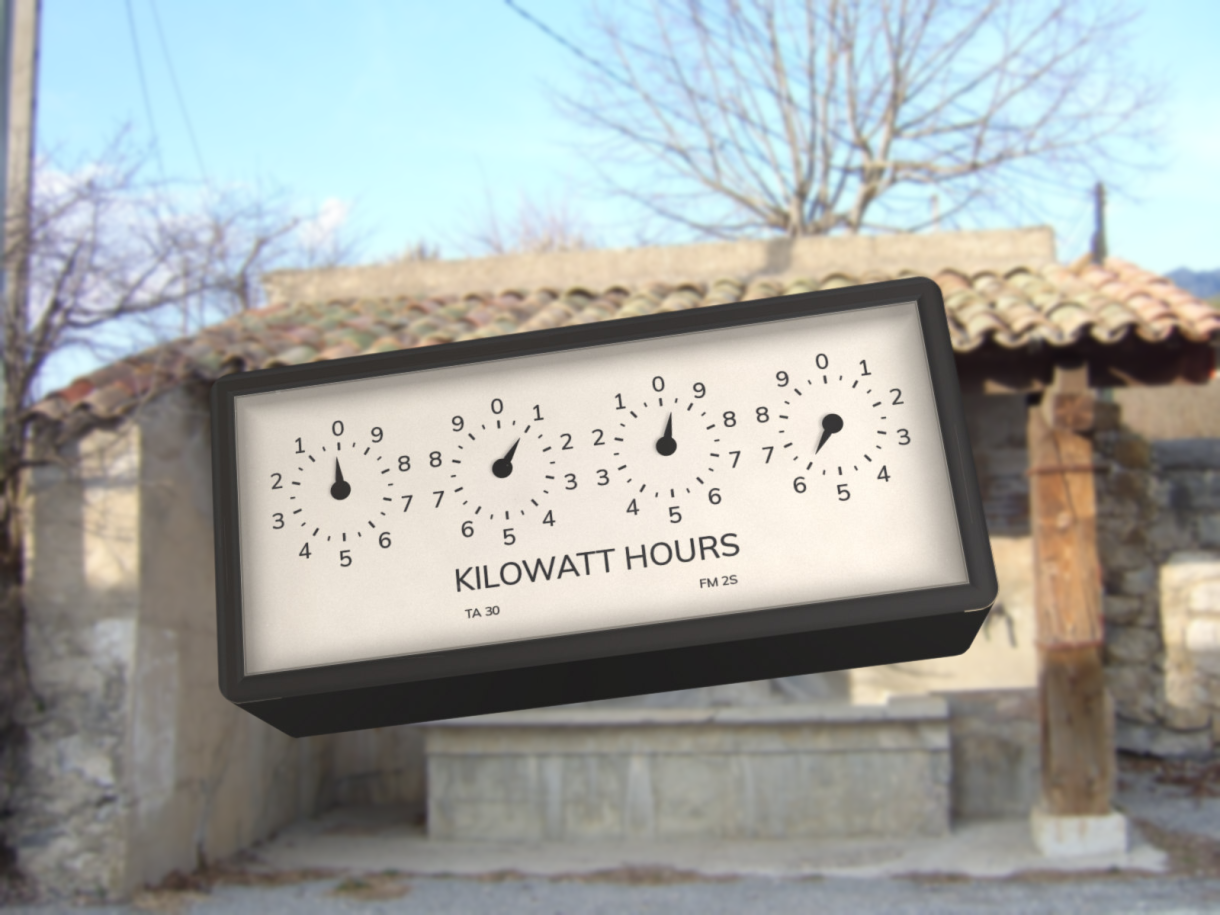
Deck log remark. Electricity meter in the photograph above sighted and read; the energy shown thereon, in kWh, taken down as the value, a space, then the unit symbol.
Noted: 96 kWh
